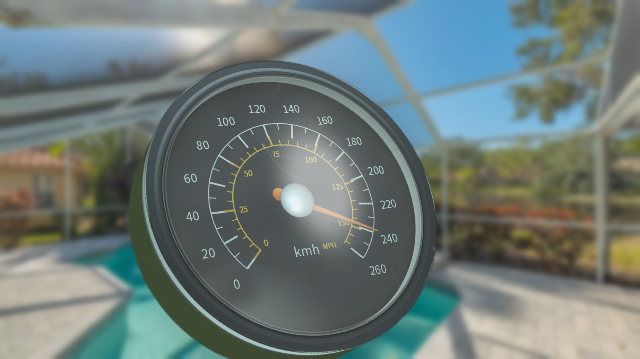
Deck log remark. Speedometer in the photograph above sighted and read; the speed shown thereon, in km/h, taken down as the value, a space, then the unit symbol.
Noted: 240 km/h
